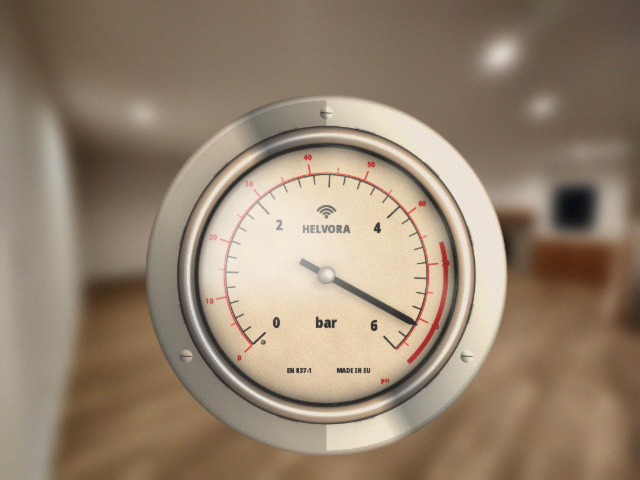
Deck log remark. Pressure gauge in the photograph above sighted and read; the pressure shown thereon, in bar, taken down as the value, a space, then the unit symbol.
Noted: 5.6 bar
